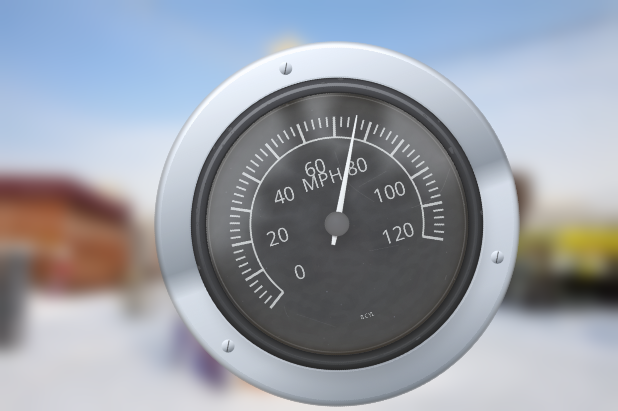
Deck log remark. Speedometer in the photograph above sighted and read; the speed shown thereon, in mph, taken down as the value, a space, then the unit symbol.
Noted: 76 mph
